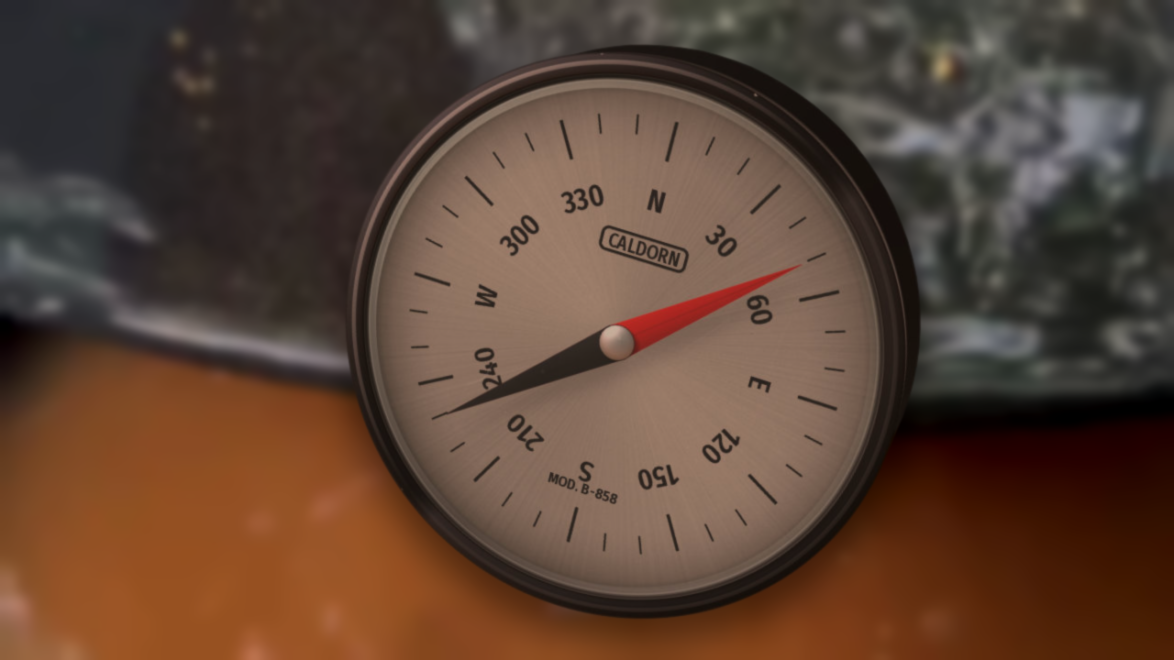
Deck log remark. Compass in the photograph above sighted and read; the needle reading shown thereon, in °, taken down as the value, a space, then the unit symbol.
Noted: 50 °
